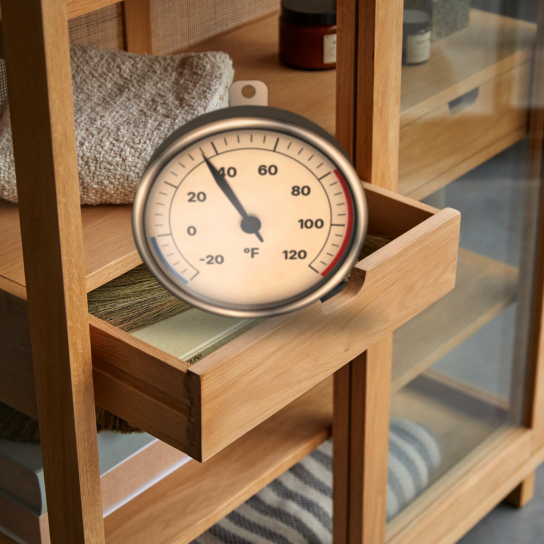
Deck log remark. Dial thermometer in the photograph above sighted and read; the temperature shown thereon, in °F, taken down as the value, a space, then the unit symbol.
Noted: 36 °F
